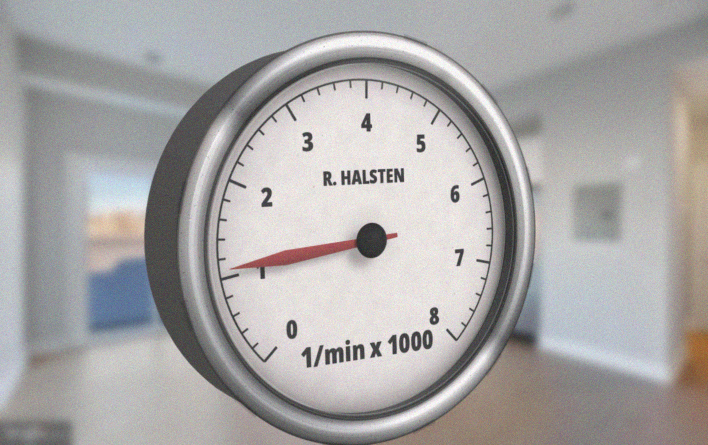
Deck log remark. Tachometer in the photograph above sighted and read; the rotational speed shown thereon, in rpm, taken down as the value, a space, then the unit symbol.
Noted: 1100 rpm
